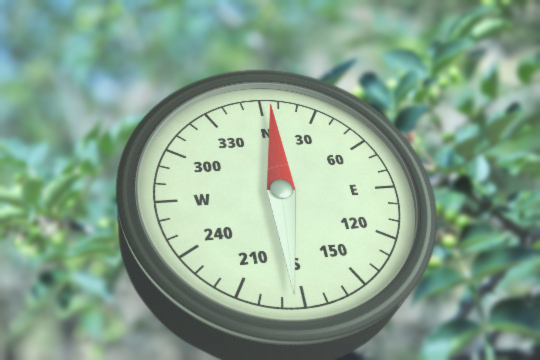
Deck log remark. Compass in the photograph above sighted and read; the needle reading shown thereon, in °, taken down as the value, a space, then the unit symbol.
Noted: 5 °
